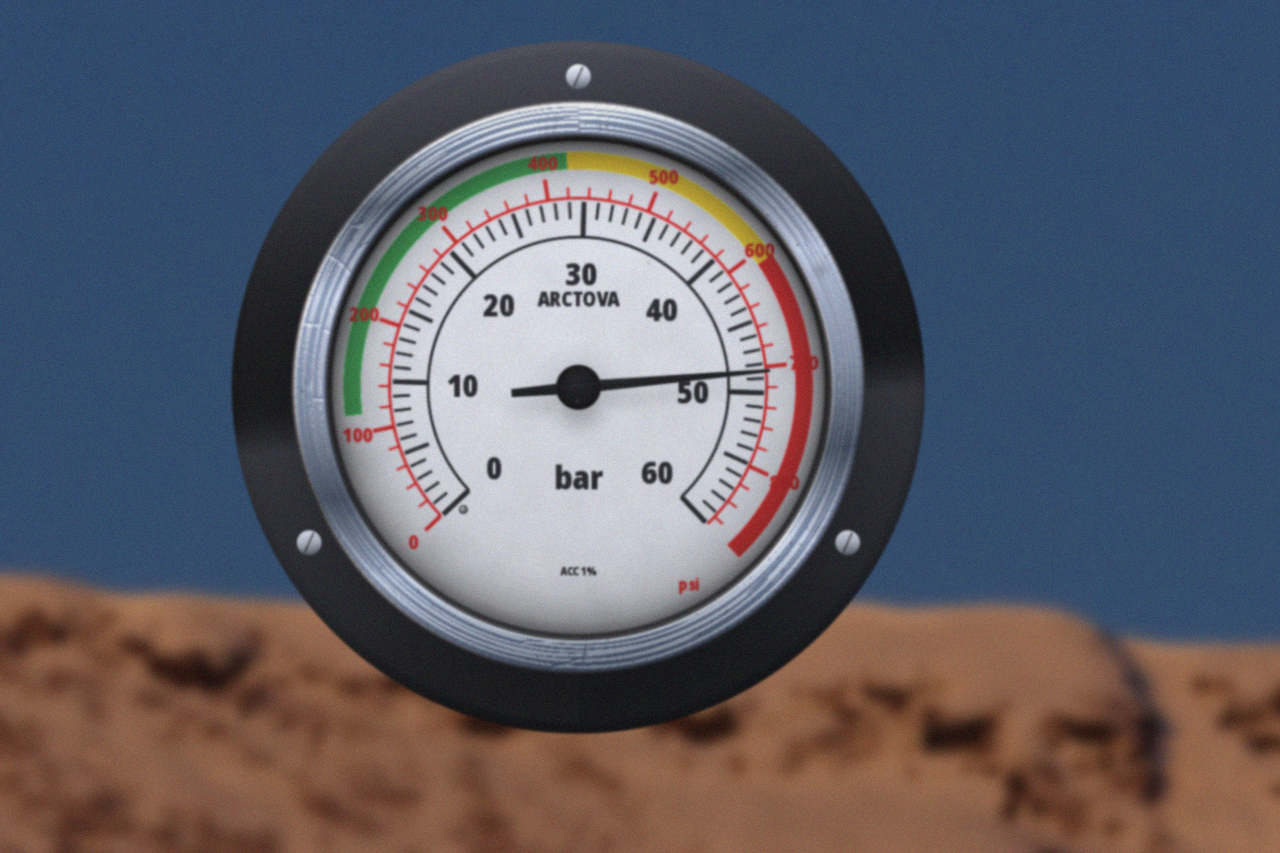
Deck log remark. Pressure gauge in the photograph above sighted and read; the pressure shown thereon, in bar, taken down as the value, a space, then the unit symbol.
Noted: 48.5 bar
